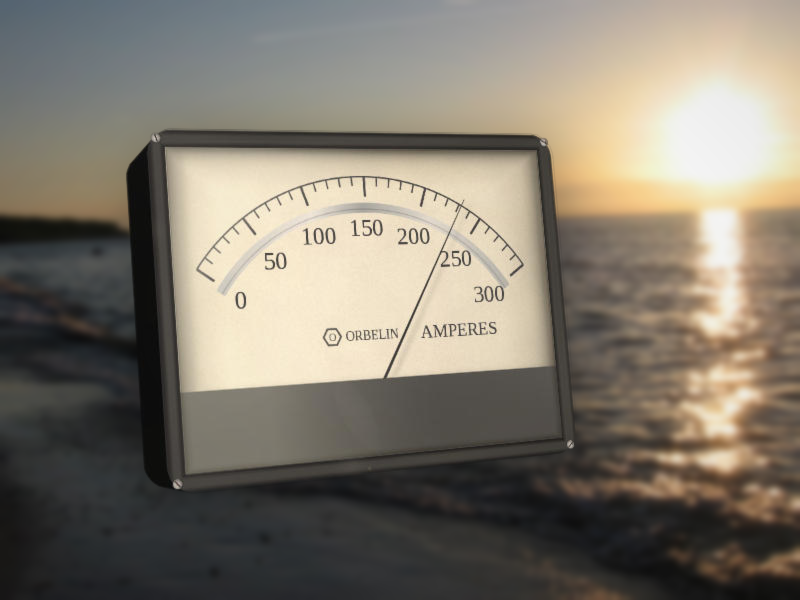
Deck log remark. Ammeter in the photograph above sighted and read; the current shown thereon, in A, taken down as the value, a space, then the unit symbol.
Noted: 230 A
